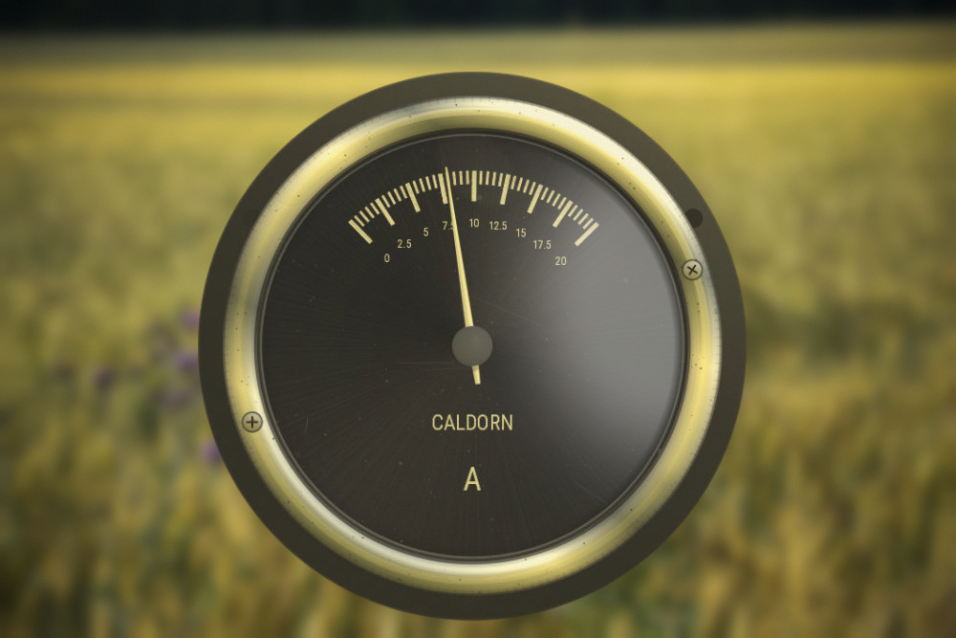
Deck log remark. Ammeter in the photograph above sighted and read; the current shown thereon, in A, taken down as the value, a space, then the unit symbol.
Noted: 8 A
